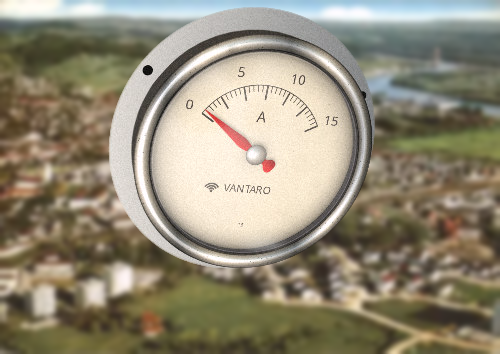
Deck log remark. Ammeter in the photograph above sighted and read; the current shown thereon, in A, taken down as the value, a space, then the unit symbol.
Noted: 0.5 A
